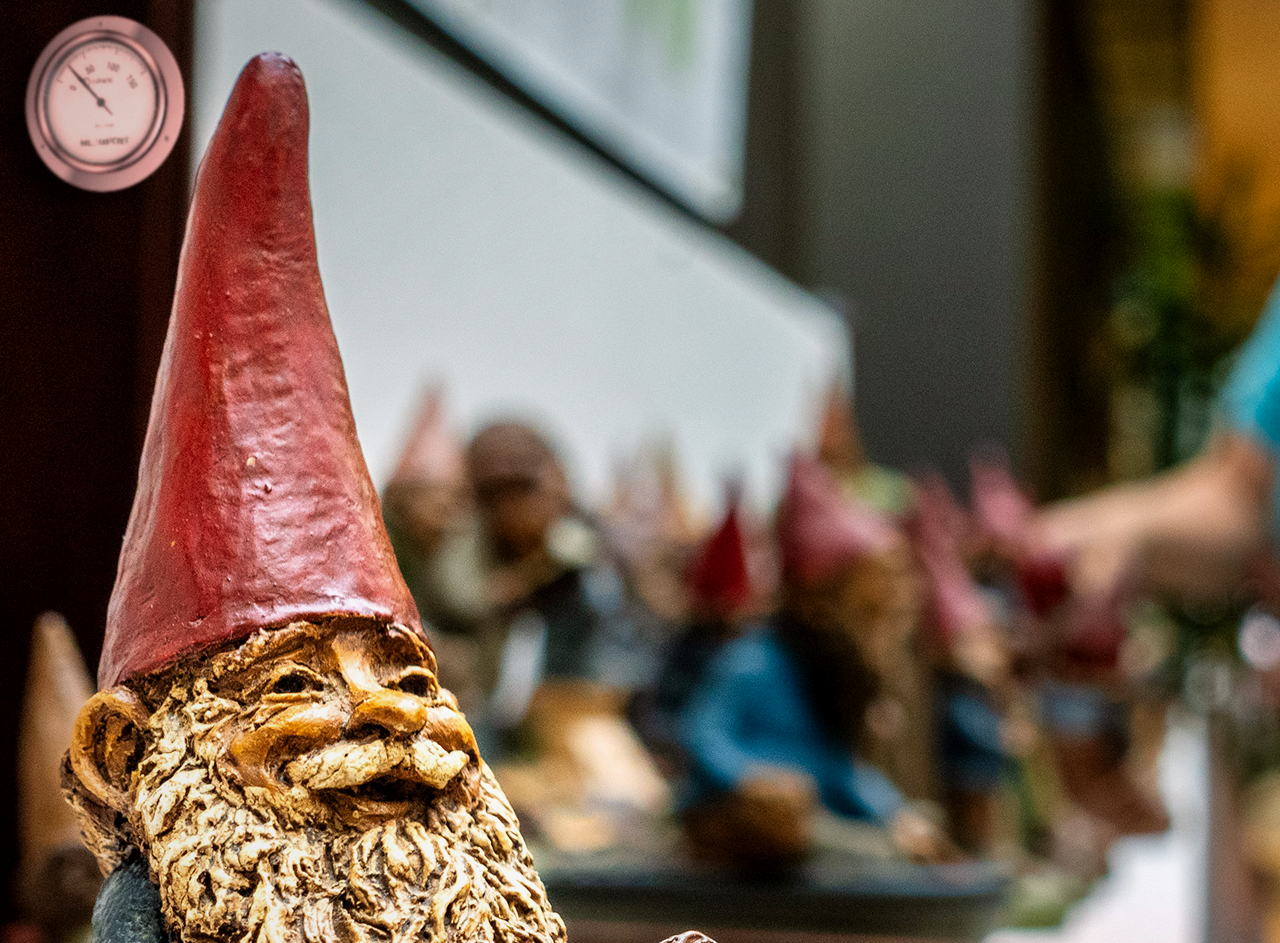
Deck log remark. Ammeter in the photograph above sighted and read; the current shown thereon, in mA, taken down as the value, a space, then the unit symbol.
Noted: 25 mA
